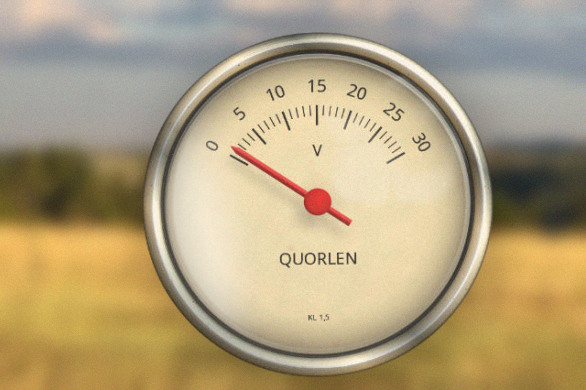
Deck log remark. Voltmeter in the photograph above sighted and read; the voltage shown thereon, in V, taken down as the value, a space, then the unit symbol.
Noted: 1 V
